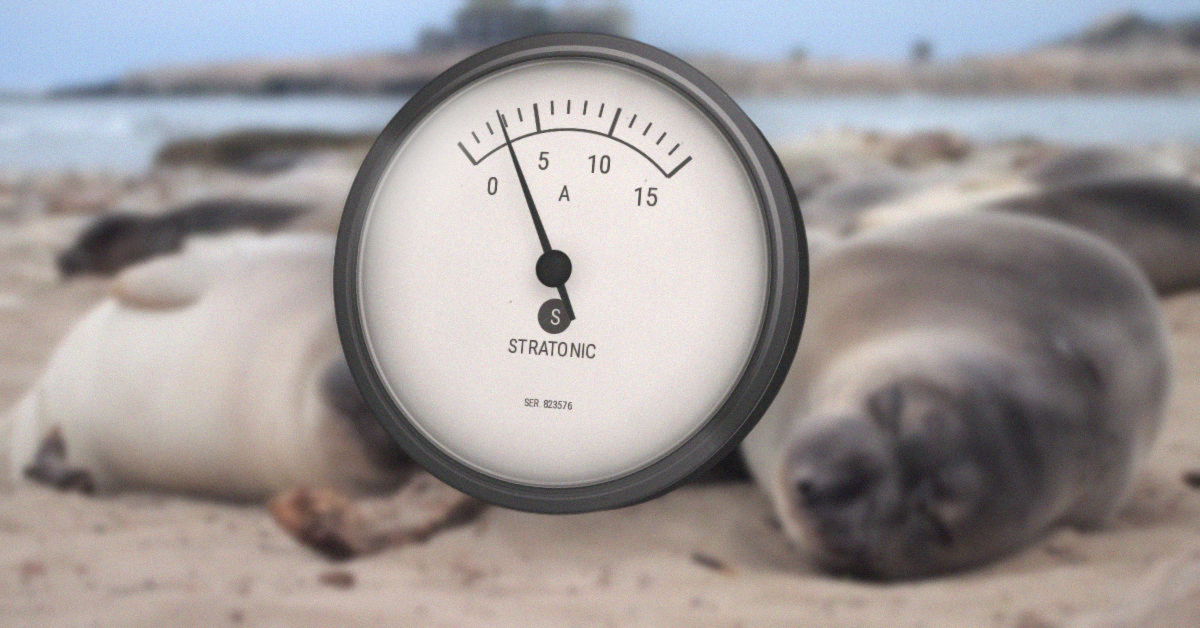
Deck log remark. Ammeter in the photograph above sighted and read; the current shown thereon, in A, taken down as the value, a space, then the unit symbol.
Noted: 3 A
